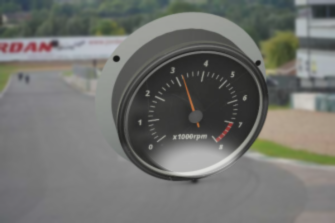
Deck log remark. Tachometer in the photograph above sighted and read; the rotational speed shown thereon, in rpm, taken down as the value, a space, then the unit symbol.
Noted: 3200 rpm
